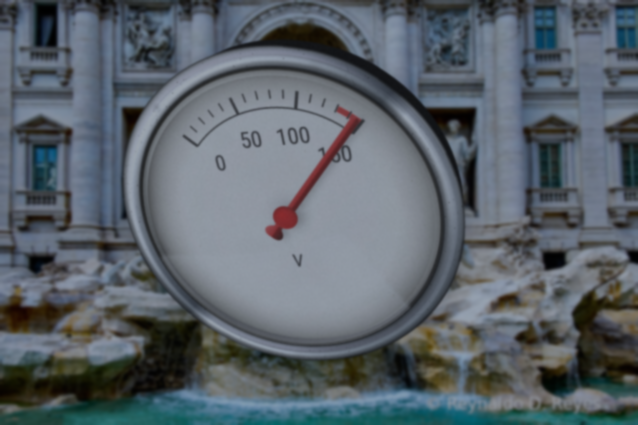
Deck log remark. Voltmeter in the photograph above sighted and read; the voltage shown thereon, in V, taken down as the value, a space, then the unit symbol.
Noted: 145 V
